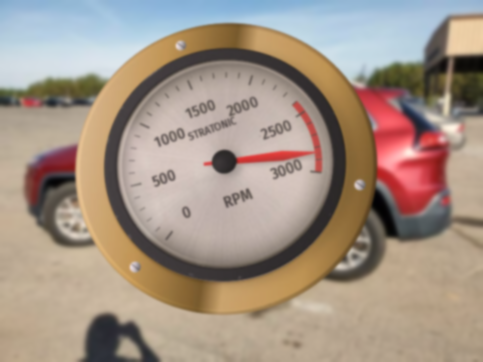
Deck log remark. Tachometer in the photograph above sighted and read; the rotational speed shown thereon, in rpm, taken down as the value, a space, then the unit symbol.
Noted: 2850 rpm
